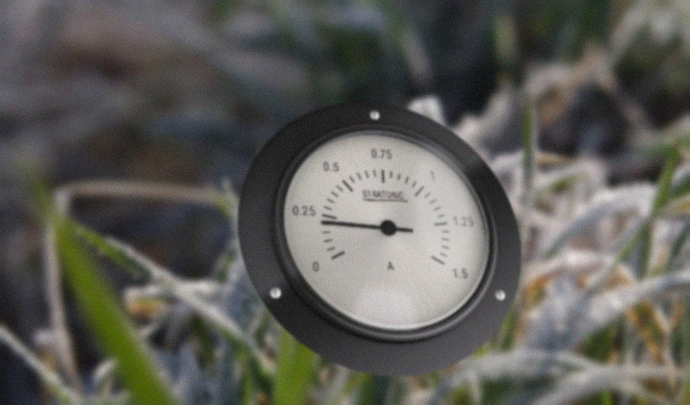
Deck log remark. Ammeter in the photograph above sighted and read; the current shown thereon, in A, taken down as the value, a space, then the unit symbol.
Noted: 0.2 A
